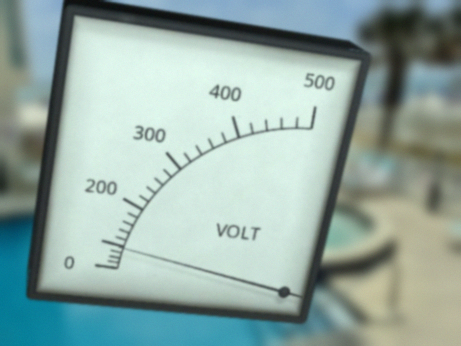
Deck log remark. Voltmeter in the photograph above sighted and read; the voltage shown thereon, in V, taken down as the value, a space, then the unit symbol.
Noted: 100 V
